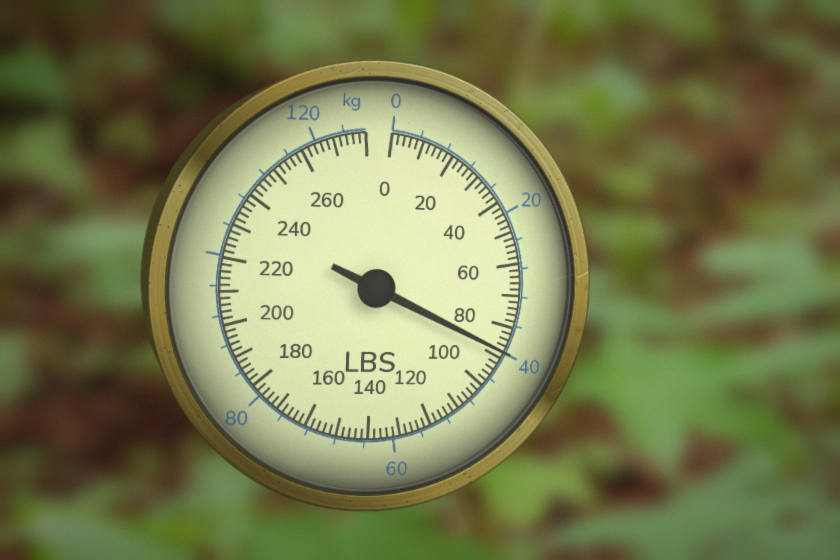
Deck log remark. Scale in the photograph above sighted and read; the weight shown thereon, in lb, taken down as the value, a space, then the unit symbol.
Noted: 88 lb
